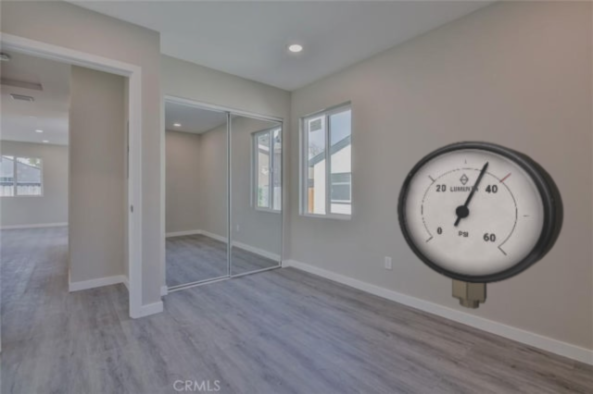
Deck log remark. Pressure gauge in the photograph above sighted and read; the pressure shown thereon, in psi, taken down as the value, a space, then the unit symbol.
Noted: 35 psi
